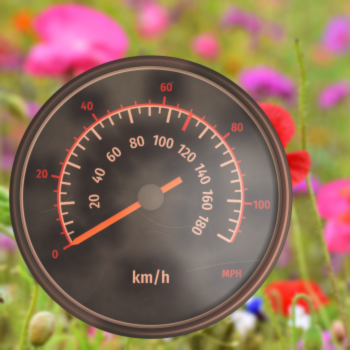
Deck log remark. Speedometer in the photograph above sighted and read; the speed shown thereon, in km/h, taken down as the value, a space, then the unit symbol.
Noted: 0 km/h
